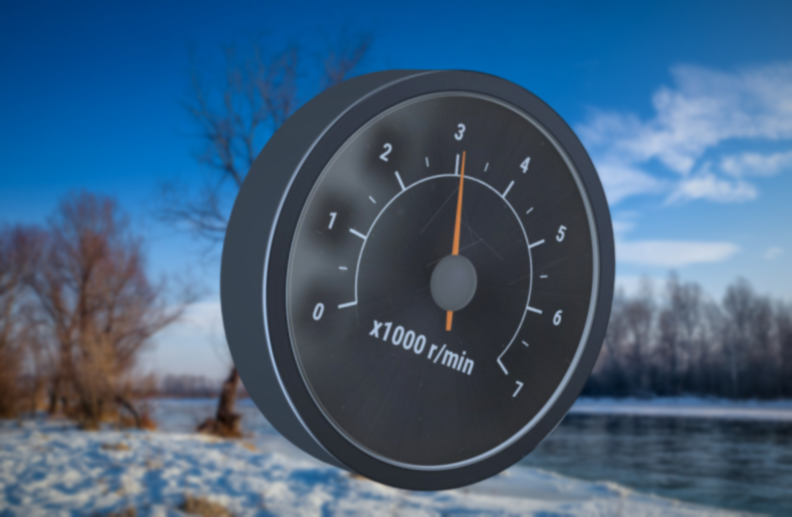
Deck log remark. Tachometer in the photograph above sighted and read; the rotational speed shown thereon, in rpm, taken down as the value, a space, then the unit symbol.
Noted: 3000 rpm
